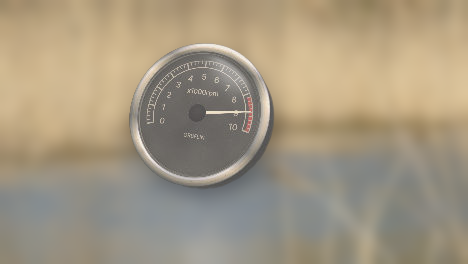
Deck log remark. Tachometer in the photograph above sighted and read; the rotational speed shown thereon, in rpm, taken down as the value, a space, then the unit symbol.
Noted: 9000 rpm
